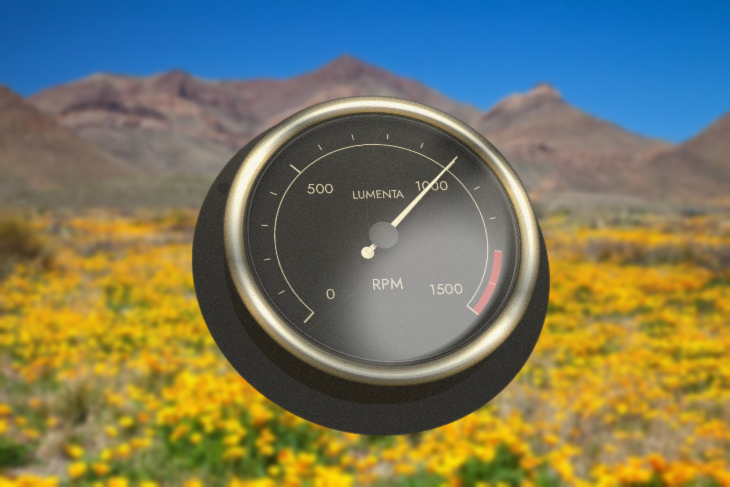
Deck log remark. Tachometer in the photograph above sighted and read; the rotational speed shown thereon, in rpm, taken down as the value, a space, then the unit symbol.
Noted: 1000 rpm
